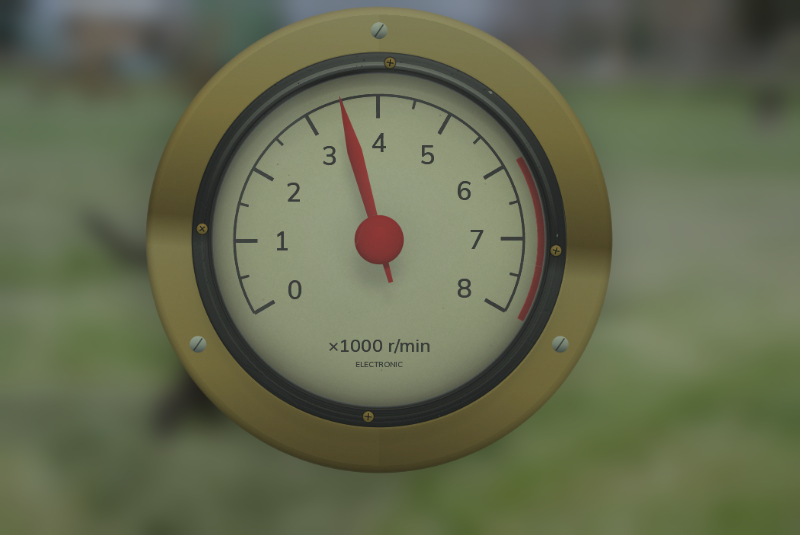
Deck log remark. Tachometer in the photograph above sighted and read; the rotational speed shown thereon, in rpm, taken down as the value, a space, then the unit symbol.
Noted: 3500 rpm
